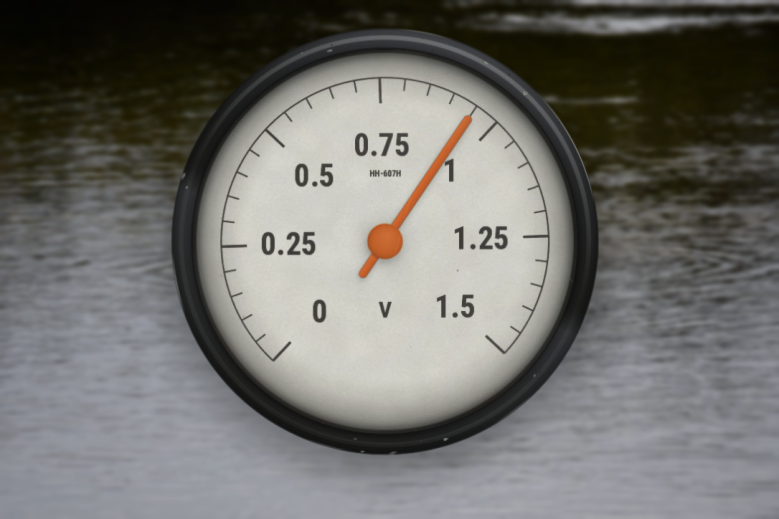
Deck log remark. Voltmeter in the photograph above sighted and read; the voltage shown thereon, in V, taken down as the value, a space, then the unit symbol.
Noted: 0.95 V
